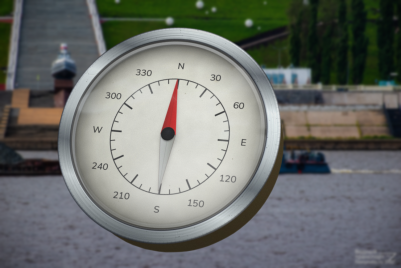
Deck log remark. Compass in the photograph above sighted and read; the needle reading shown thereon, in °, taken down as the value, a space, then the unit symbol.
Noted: 0 °
